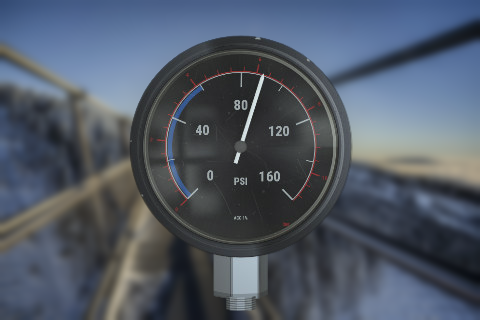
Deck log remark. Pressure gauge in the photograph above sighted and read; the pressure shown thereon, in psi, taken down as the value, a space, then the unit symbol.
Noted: 90 psi
